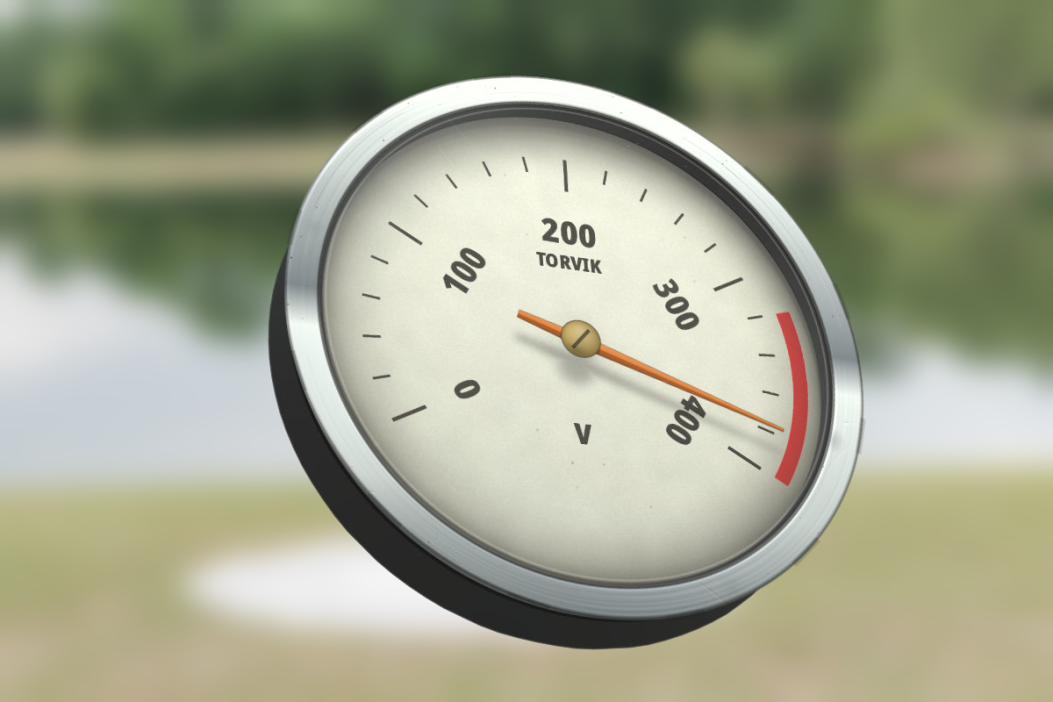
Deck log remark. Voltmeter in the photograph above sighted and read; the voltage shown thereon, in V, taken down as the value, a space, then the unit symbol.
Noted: 380 V
